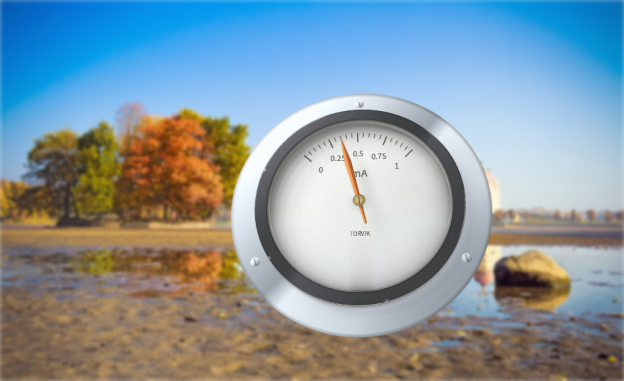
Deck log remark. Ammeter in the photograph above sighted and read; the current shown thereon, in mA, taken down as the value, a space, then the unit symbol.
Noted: 0.35 mA
